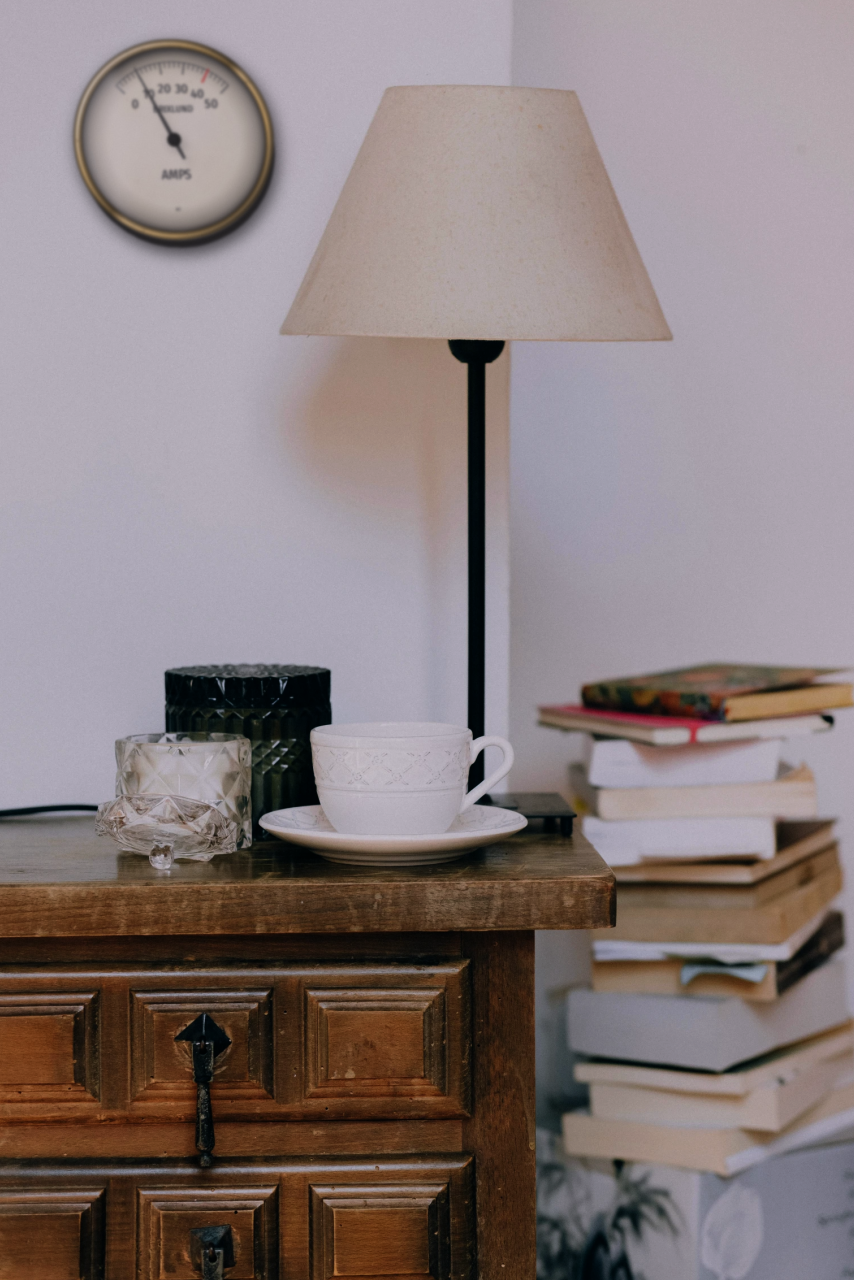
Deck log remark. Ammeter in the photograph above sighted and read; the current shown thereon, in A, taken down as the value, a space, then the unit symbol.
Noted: 10 A
